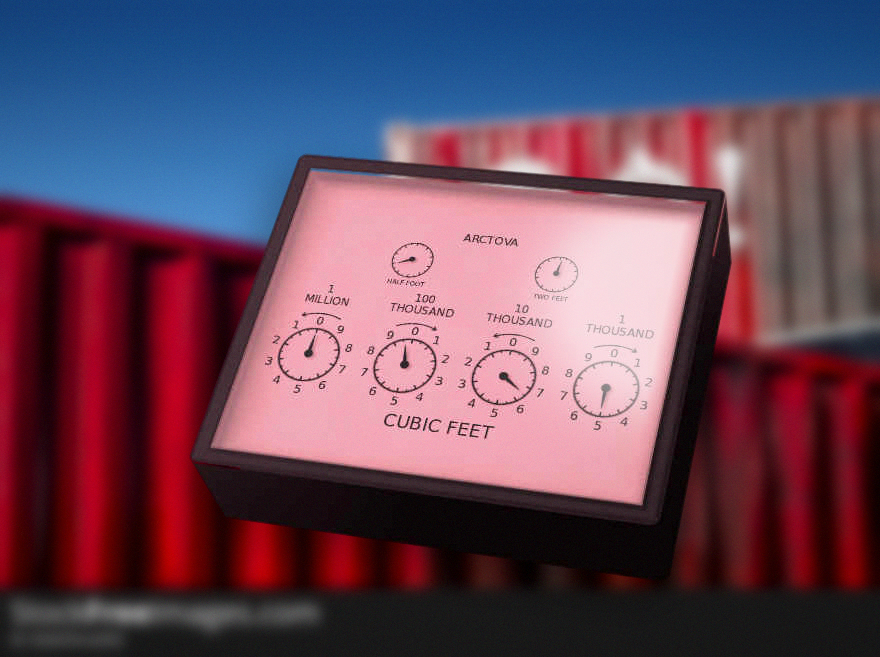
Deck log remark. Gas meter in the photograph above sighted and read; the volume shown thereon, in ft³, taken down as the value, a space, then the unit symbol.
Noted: 996500 ft³
